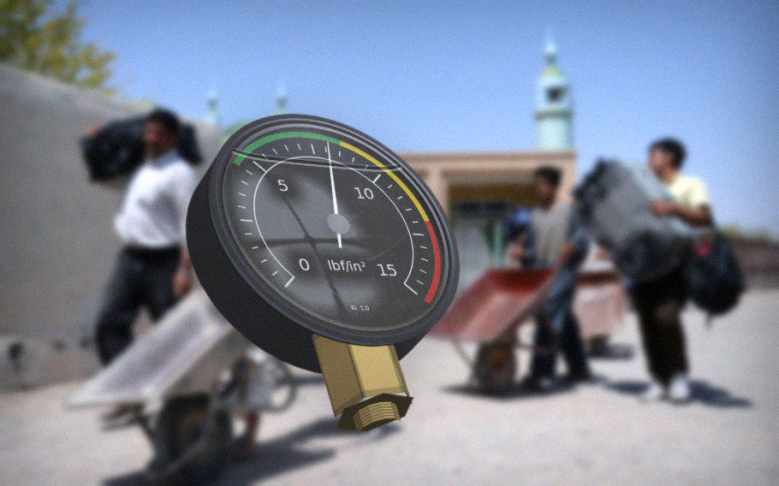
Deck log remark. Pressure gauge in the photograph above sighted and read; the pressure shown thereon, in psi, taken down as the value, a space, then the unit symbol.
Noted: 8 psi
